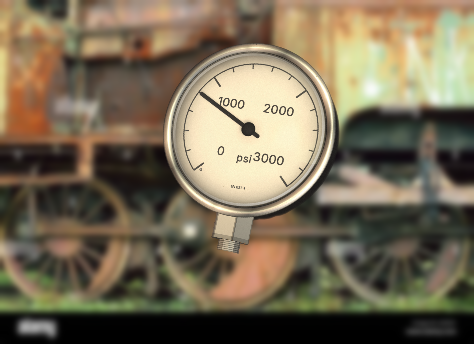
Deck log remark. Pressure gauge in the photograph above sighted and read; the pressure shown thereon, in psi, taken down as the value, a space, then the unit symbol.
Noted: 800 psi
